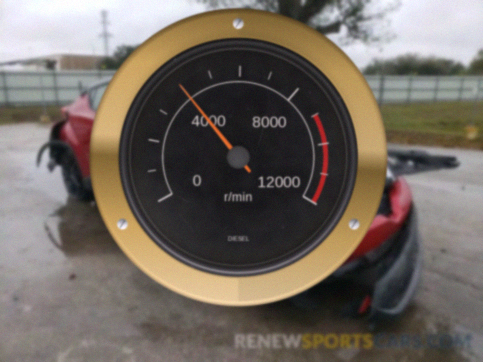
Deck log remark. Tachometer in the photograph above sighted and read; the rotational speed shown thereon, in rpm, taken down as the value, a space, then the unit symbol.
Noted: 4000 rpm
